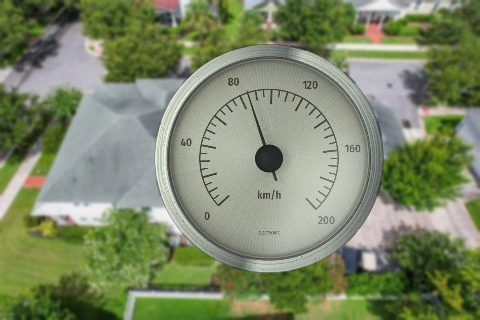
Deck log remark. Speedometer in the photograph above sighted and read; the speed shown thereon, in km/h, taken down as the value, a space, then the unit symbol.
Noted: 85 km/h
